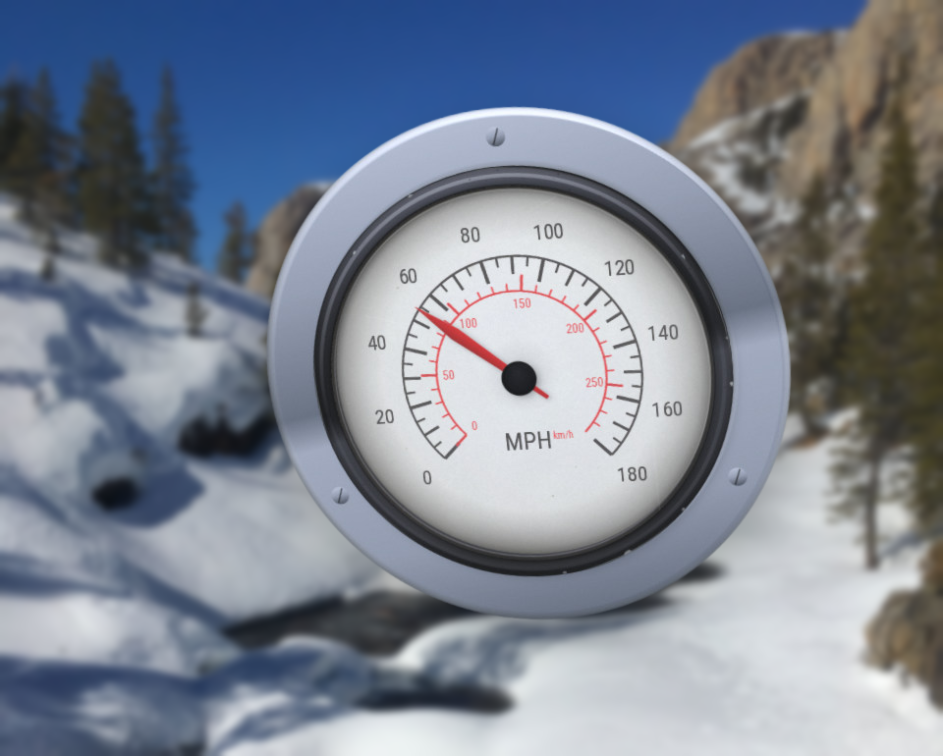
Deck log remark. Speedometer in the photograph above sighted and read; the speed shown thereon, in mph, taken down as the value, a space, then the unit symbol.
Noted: 55 mph
